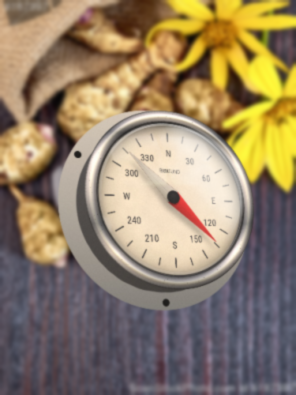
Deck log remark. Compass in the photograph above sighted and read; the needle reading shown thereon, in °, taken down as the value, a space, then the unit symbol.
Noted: 135 °
